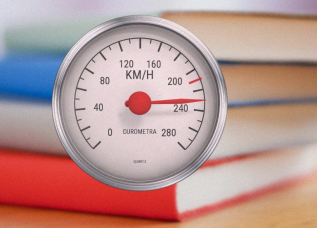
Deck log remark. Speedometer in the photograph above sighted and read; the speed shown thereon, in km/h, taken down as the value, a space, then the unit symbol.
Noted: 230 km/h
